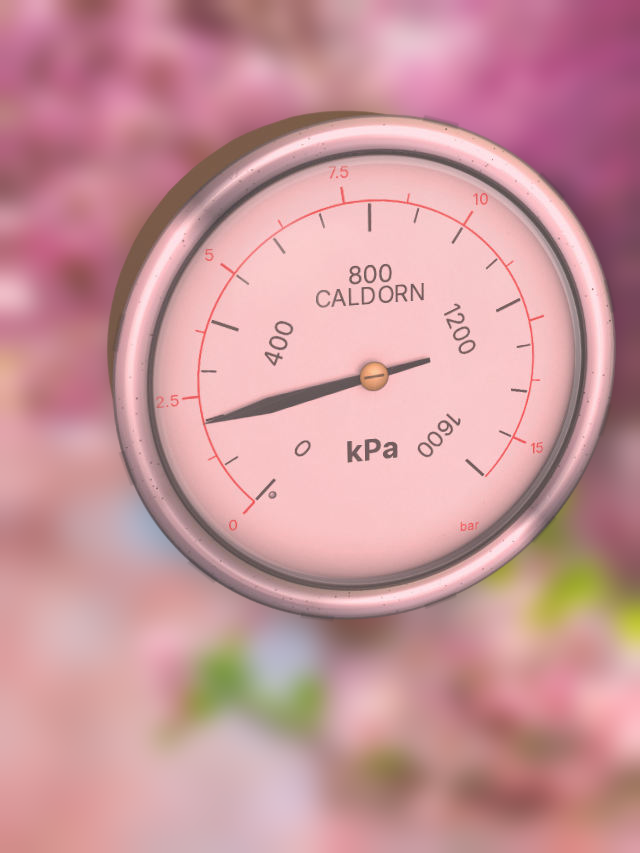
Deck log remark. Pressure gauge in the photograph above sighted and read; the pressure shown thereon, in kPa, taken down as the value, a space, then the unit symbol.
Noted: 200 kPa
